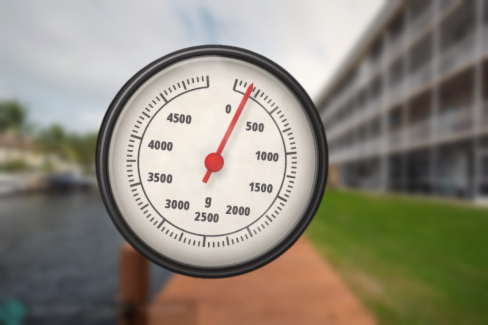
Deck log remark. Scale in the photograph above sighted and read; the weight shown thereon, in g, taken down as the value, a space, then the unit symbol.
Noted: 150 g
